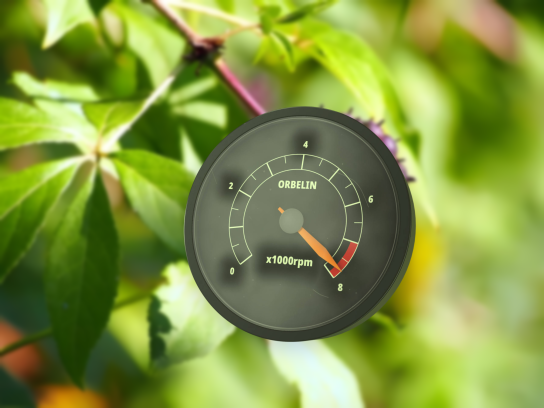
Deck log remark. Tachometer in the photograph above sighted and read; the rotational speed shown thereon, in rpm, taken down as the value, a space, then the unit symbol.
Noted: 7750 rpm
